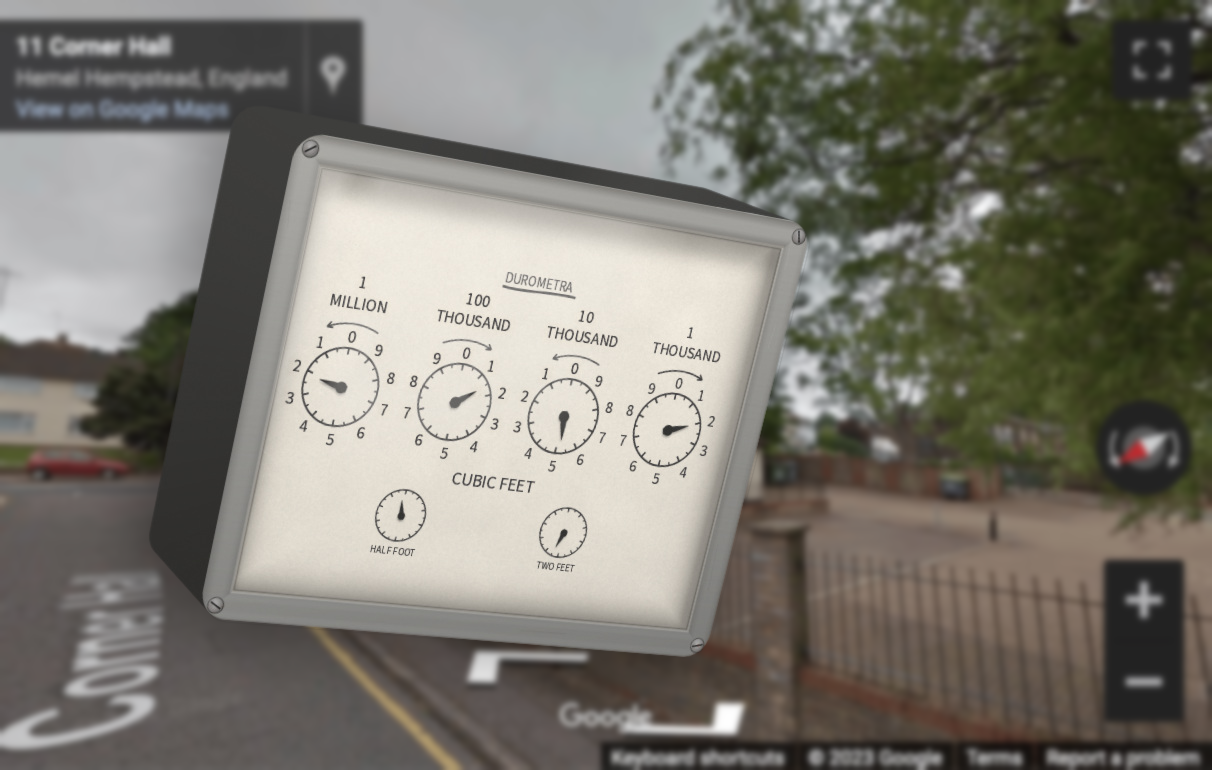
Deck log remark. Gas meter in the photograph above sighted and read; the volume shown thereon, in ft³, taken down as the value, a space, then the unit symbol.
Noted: 215200 ft³
